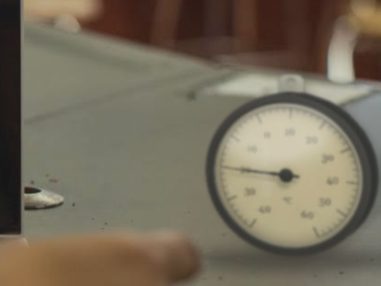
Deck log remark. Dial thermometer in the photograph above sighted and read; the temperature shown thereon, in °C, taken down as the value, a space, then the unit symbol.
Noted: -20 °C
